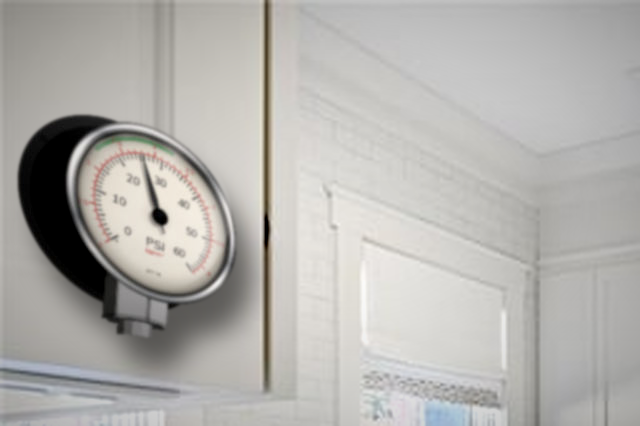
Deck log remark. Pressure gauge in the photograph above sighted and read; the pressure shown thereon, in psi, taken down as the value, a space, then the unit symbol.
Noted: 25 psi
